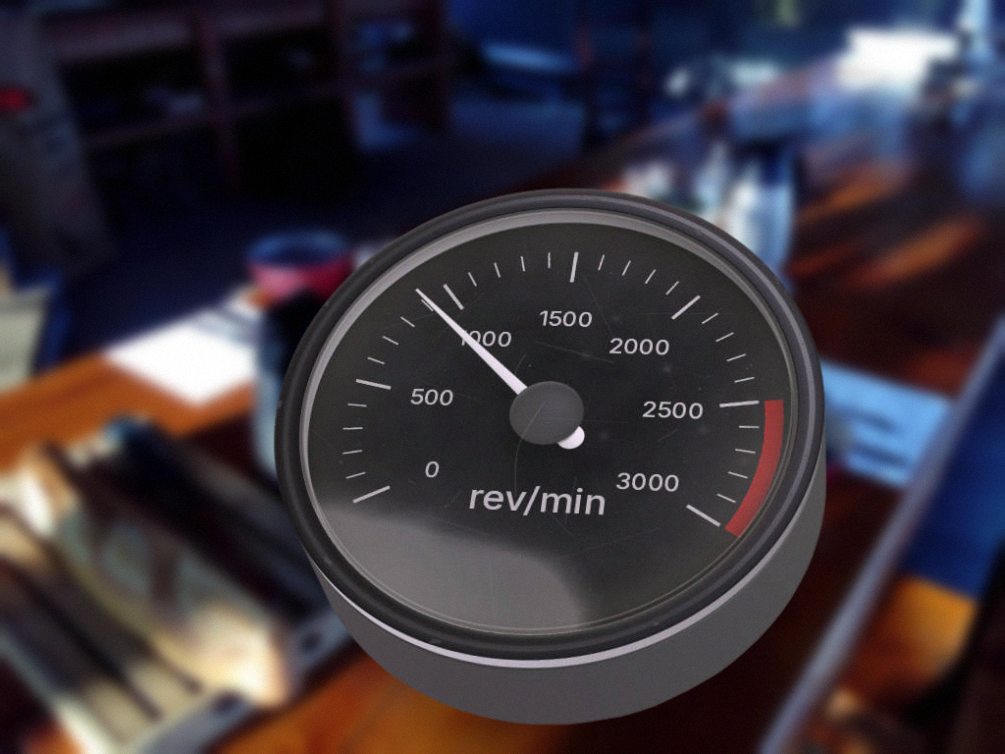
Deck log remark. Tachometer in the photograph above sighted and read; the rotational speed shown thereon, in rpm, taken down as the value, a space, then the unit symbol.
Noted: 900 rpm
